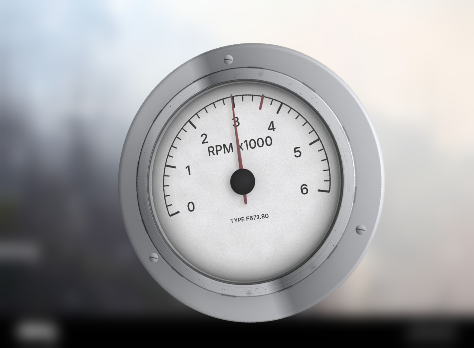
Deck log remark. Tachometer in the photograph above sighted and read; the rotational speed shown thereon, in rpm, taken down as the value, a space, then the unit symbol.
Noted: 3000 rpm
